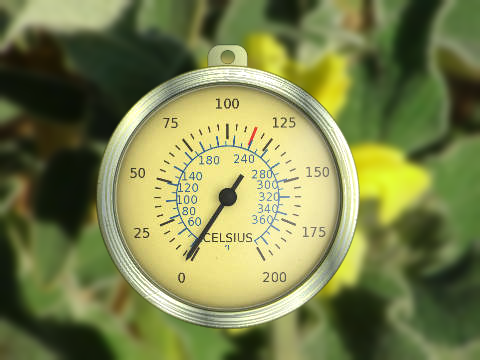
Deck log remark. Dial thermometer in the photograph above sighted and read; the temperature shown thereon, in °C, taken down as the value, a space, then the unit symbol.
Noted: 2.5 °C
